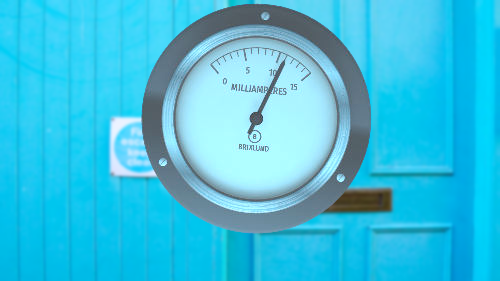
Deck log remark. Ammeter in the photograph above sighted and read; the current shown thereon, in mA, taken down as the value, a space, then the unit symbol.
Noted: 11 mA
